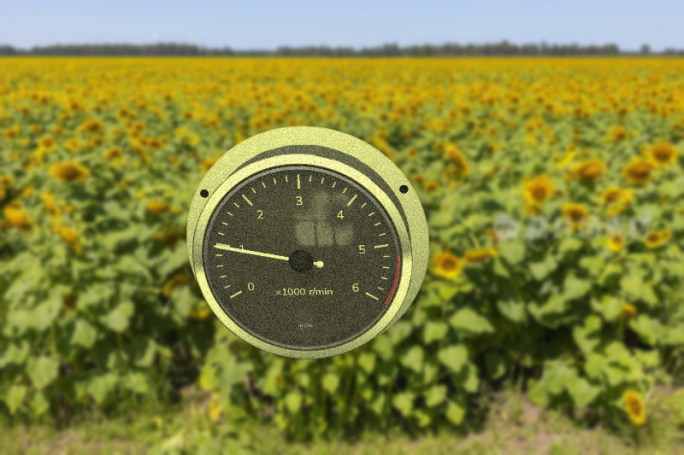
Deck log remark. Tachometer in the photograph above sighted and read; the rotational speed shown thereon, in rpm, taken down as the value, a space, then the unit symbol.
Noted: 1000 rpm
